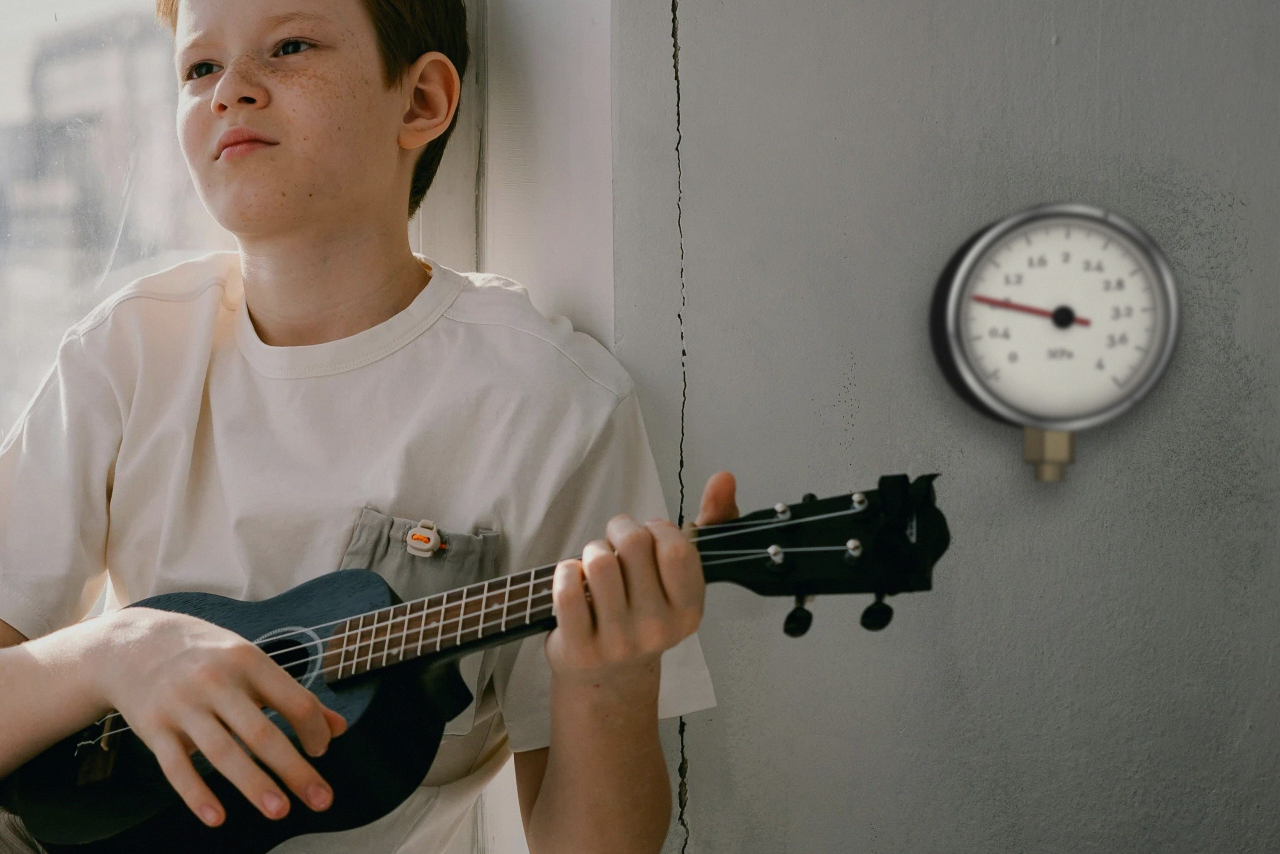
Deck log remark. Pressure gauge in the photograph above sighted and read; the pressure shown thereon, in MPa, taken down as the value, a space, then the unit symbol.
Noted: 0.8 MPa
